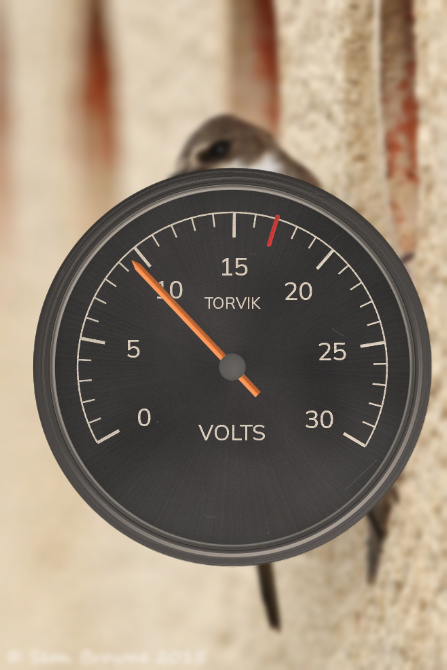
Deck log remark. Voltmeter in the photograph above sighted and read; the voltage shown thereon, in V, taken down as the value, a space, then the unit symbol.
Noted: 9.5 V
